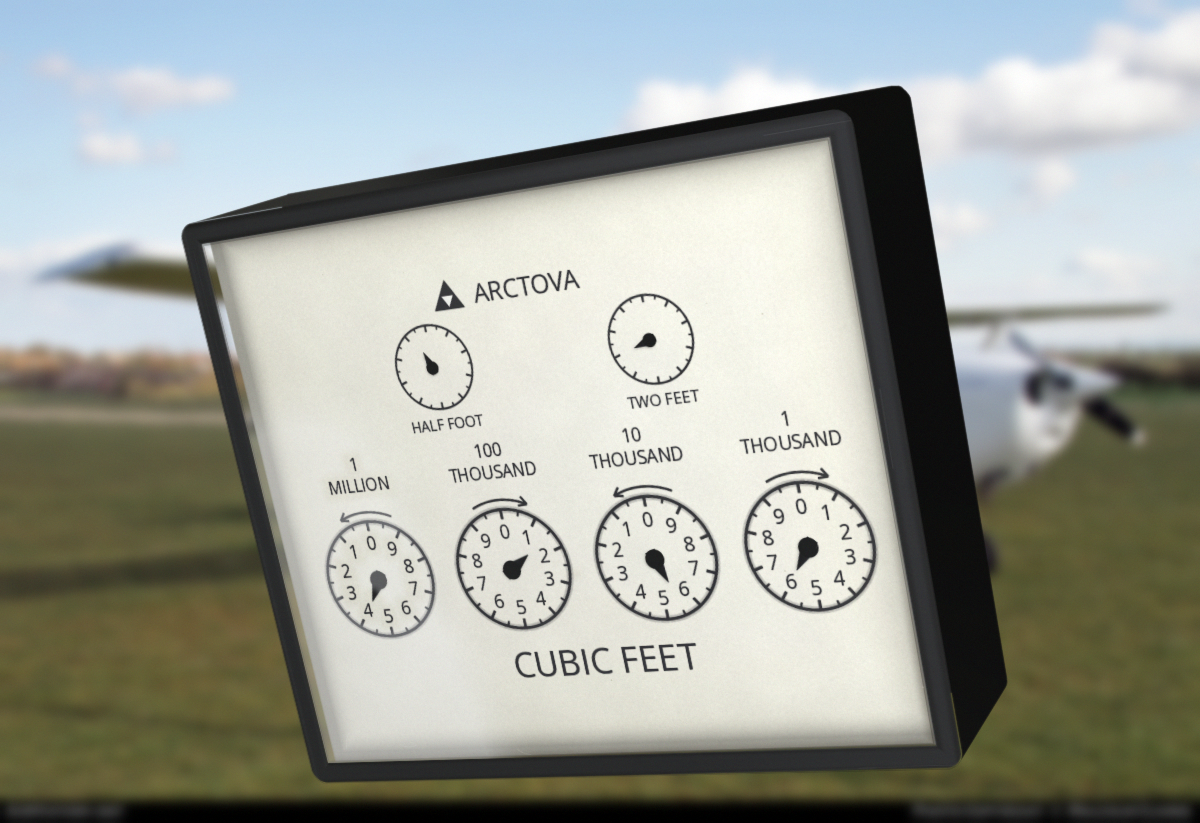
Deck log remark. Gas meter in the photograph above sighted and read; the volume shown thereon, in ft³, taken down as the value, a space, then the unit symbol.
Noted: 415600 ft³
